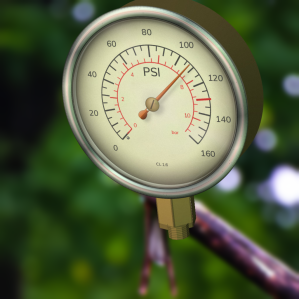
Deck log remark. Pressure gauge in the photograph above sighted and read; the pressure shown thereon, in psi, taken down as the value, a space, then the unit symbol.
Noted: 107.5 psi
